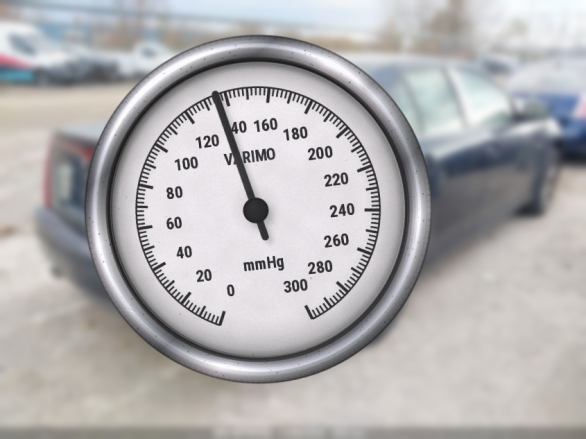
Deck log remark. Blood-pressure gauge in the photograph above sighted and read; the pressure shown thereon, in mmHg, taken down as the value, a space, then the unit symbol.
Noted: 136 mmHg
